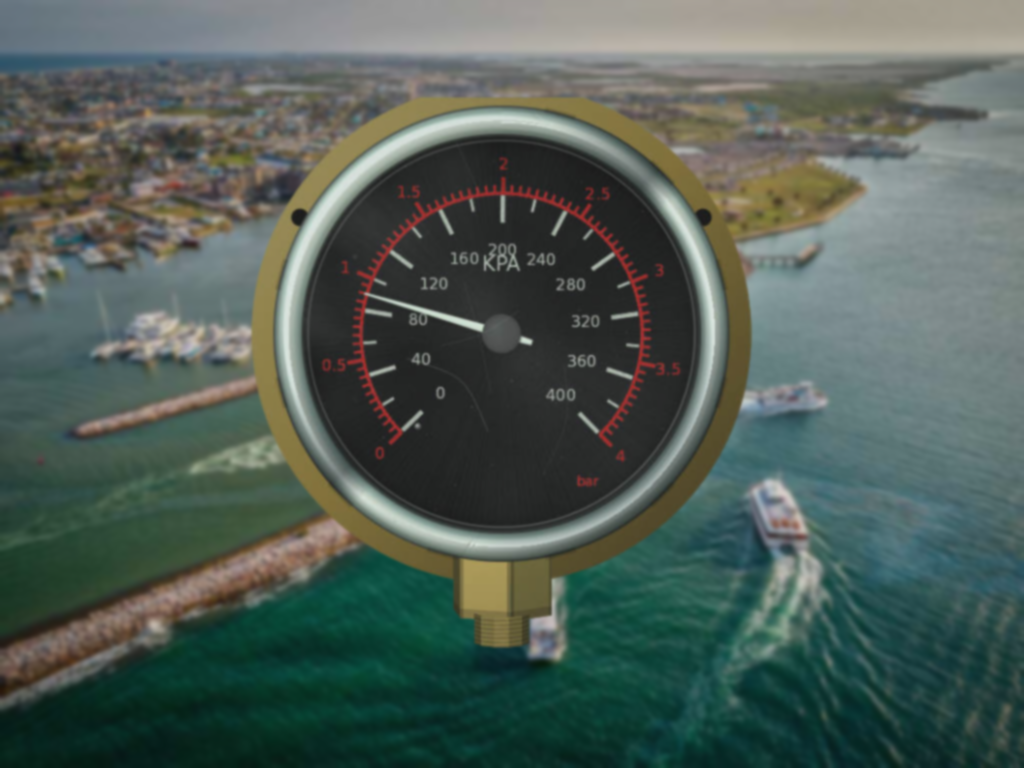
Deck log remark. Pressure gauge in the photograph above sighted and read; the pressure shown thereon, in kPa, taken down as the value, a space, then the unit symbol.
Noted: 90 kPa
